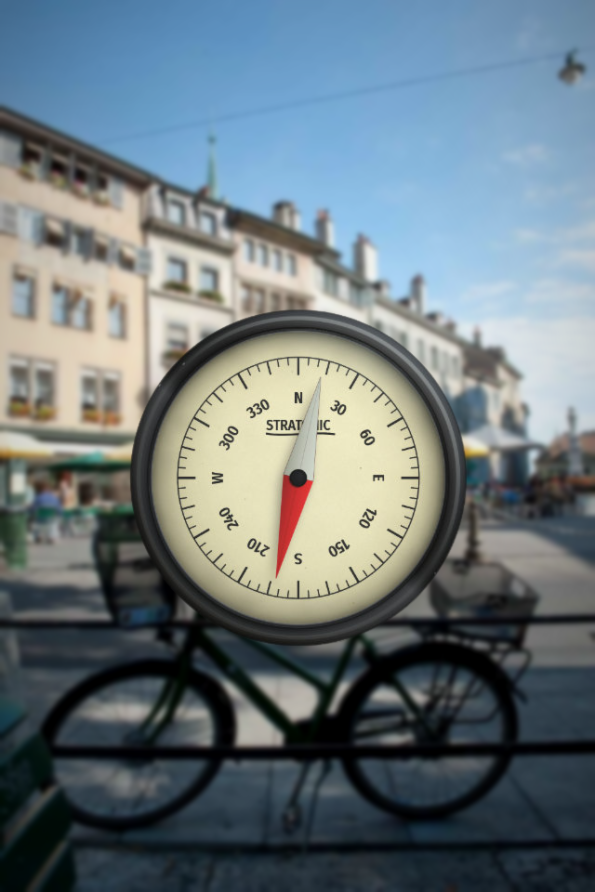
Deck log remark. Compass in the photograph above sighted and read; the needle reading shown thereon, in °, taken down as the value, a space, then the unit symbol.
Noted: 192.5 °
